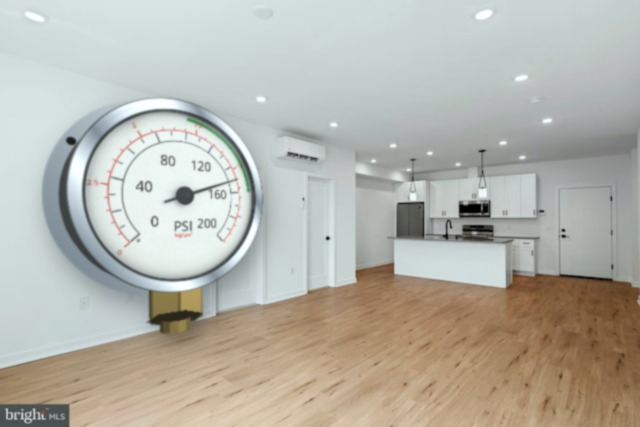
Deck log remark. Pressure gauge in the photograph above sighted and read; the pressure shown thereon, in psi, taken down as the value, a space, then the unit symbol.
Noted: 150 psi
